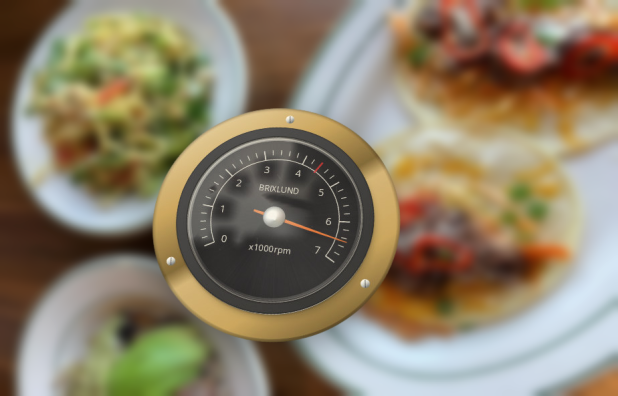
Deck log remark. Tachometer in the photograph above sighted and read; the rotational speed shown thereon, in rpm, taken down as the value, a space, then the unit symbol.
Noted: 6500 rpm
